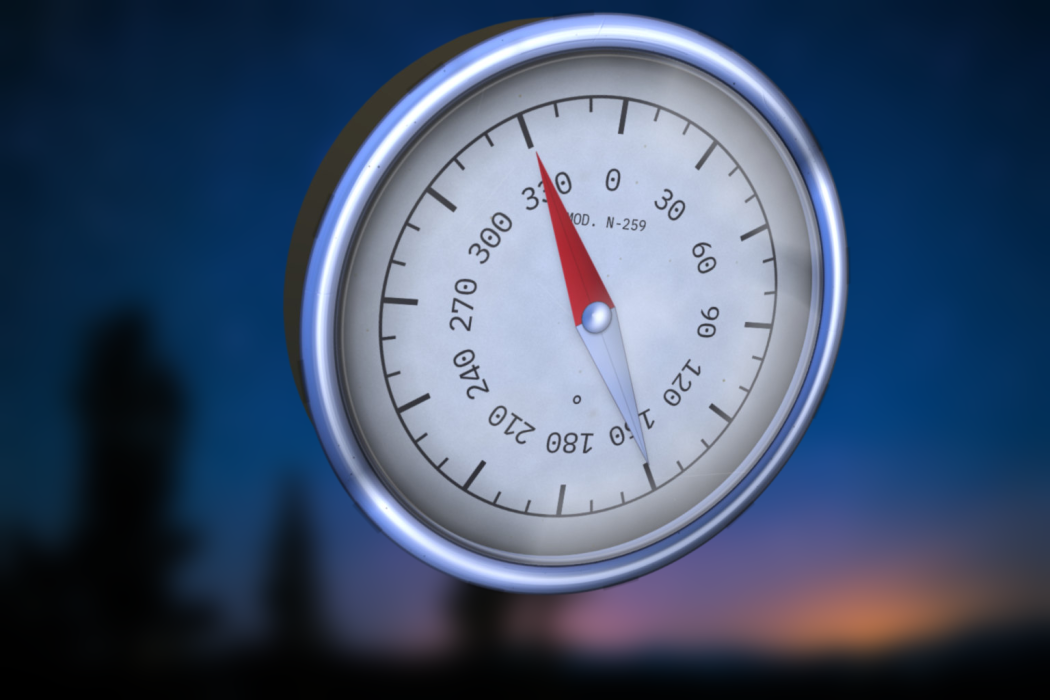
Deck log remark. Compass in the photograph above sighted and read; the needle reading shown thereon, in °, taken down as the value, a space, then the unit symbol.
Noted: 330 °
